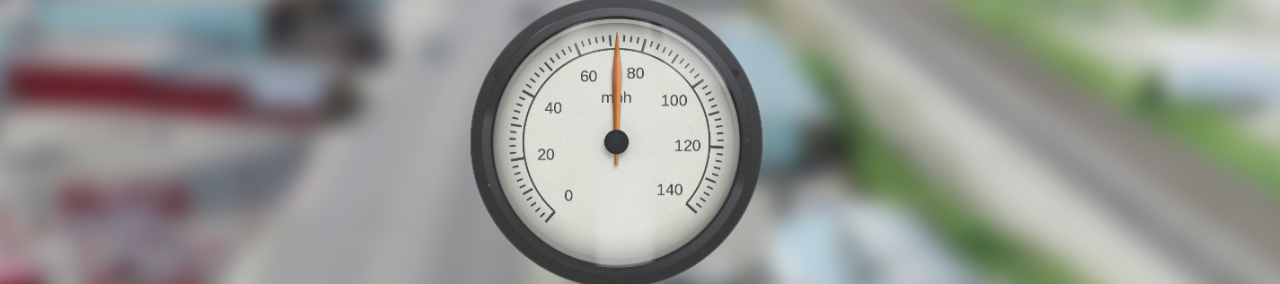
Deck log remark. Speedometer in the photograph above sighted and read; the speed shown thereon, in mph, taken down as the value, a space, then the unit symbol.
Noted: 72 mph
